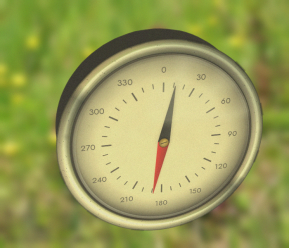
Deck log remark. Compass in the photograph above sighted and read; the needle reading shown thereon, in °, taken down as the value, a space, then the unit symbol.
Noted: 190 °
